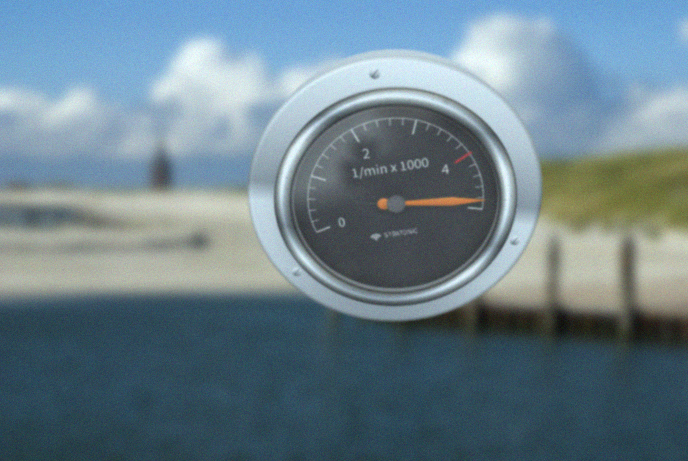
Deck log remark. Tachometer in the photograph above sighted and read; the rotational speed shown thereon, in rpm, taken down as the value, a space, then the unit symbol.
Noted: 4800 rpm
